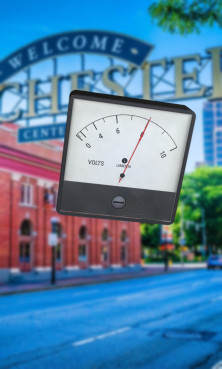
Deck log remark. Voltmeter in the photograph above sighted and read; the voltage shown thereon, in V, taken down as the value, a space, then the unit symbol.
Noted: 8 V
